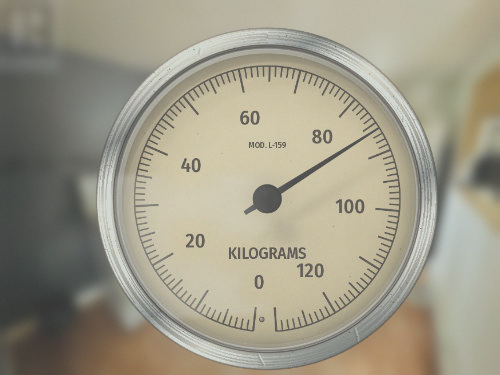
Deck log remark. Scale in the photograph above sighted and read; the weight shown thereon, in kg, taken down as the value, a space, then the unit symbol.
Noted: 86 kg
